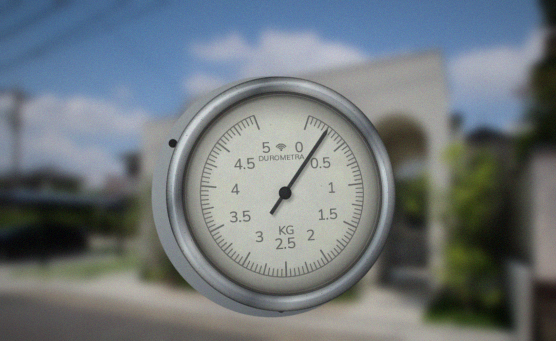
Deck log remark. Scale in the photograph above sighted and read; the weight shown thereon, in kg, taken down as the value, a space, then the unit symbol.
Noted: 0.25 kg
